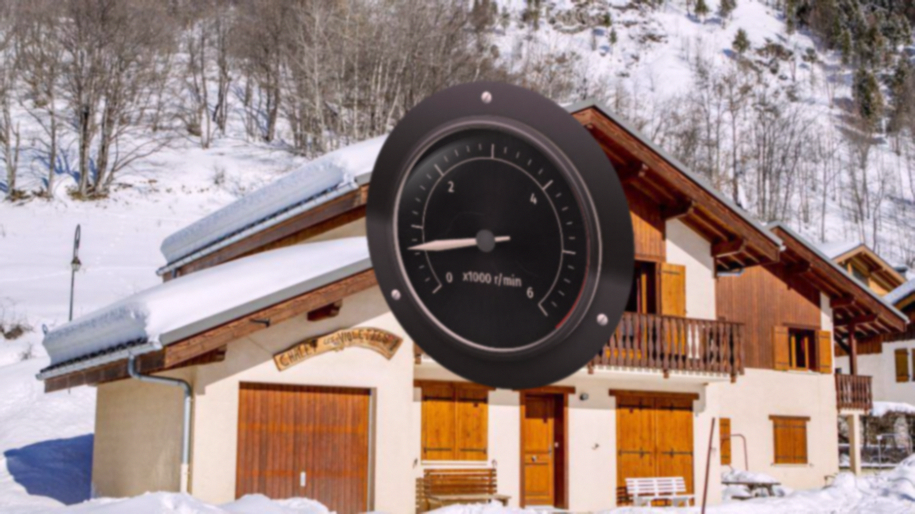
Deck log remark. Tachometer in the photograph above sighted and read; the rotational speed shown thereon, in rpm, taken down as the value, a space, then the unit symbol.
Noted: 700 rpm
